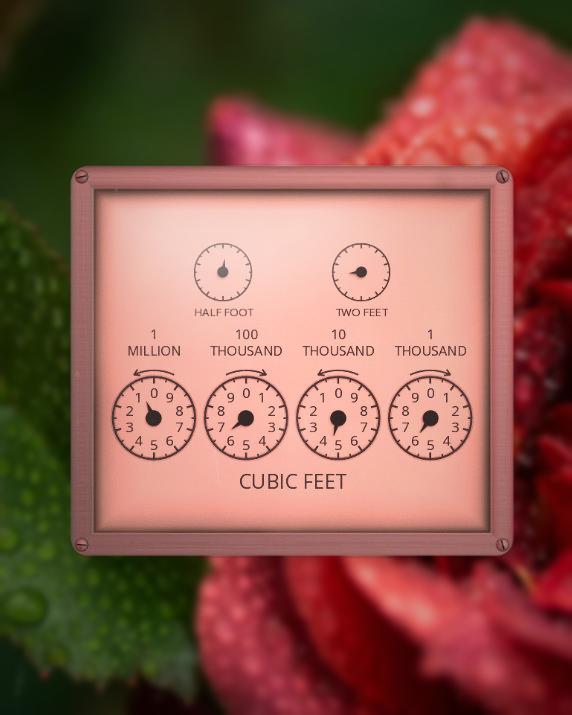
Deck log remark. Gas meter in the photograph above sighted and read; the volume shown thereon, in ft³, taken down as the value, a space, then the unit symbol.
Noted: 64600 ft³
